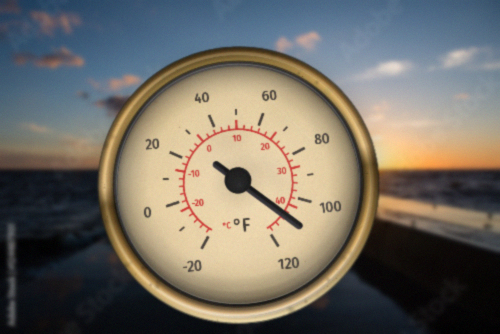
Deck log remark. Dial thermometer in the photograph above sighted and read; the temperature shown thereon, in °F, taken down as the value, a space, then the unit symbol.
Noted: 110 °F
